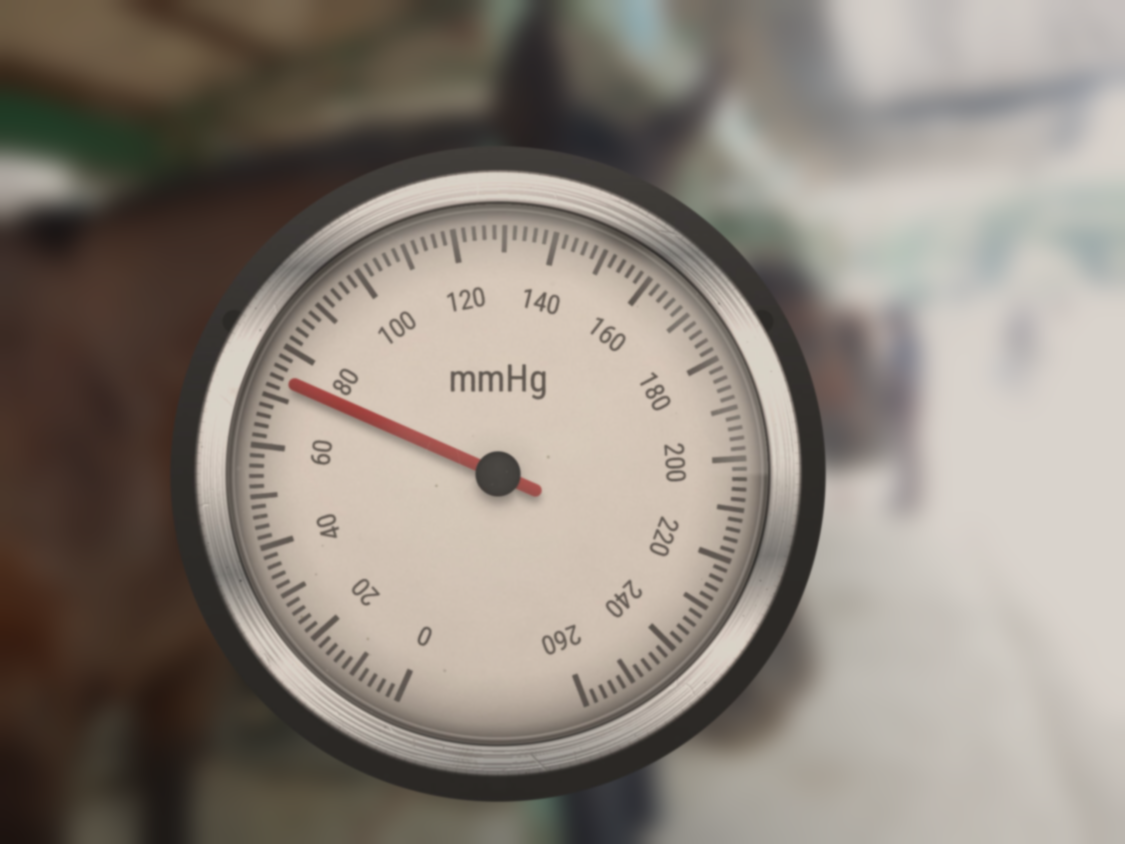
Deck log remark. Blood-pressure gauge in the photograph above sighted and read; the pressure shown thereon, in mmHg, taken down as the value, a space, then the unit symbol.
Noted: 74 mmHg
